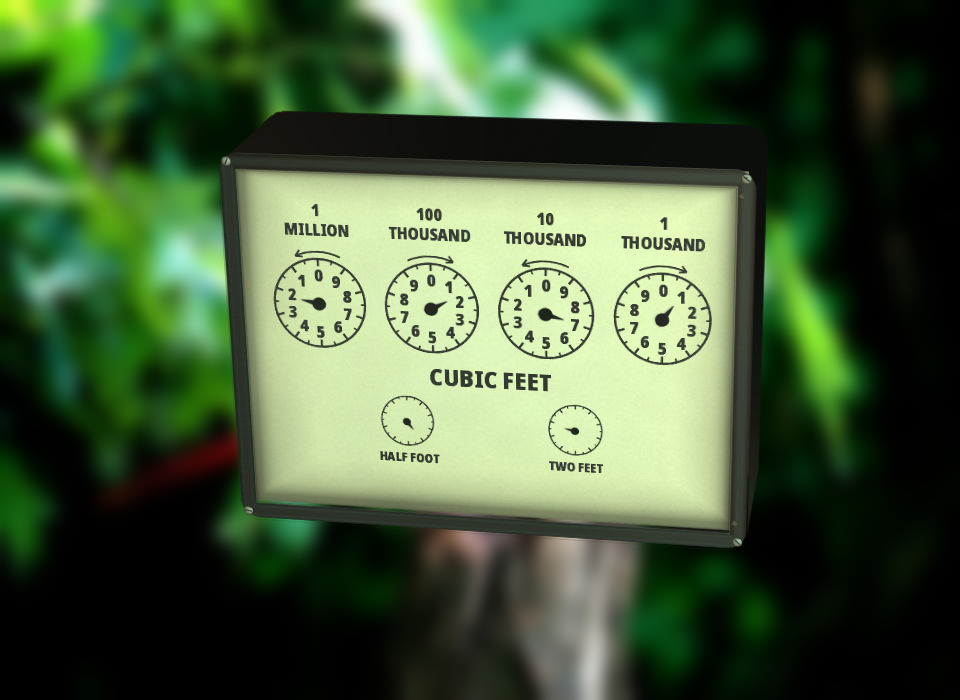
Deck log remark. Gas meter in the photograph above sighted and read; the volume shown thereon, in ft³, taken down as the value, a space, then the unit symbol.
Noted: 217100 ft³
